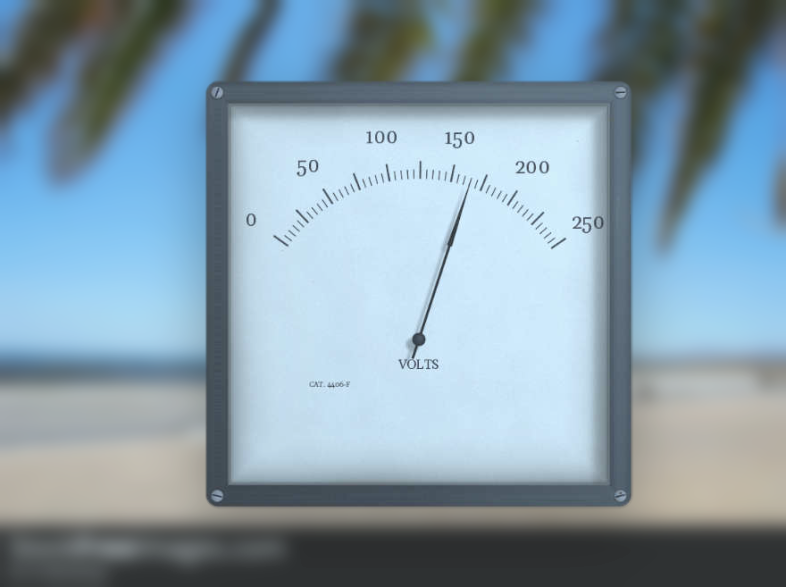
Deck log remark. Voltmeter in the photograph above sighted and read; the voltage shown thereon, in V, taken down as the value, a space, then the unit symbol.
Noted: 165 V
